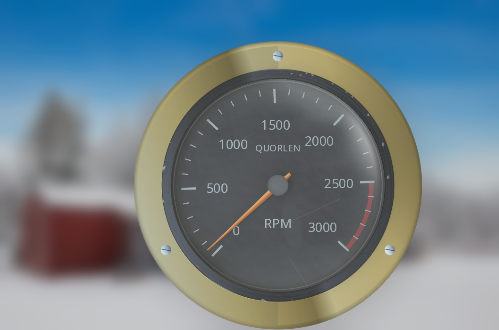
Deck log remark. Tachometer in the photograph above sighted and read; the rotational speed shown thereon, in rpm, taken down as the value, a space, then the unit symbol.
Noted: 50 rpm
